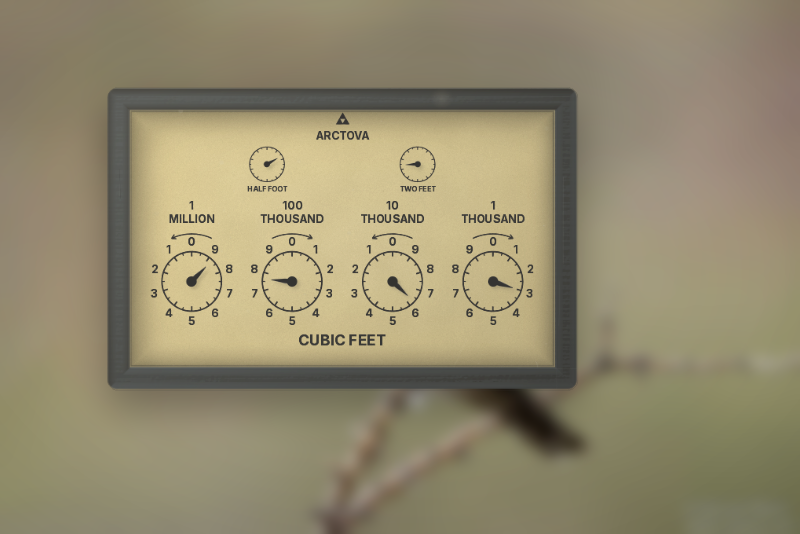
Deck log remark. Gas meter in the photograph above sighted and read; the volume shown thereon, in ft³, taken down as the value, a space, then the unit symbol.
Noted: 876300 ft³
